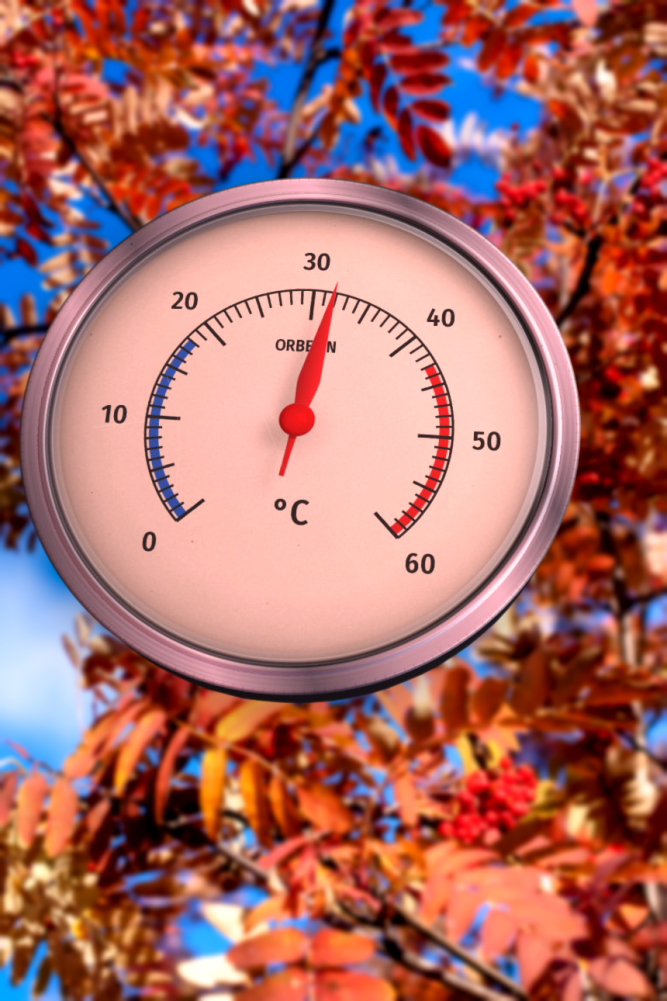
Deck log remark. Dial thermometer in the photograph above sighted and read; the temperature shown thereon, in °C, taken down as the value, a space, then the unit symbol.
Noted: 32 °C
